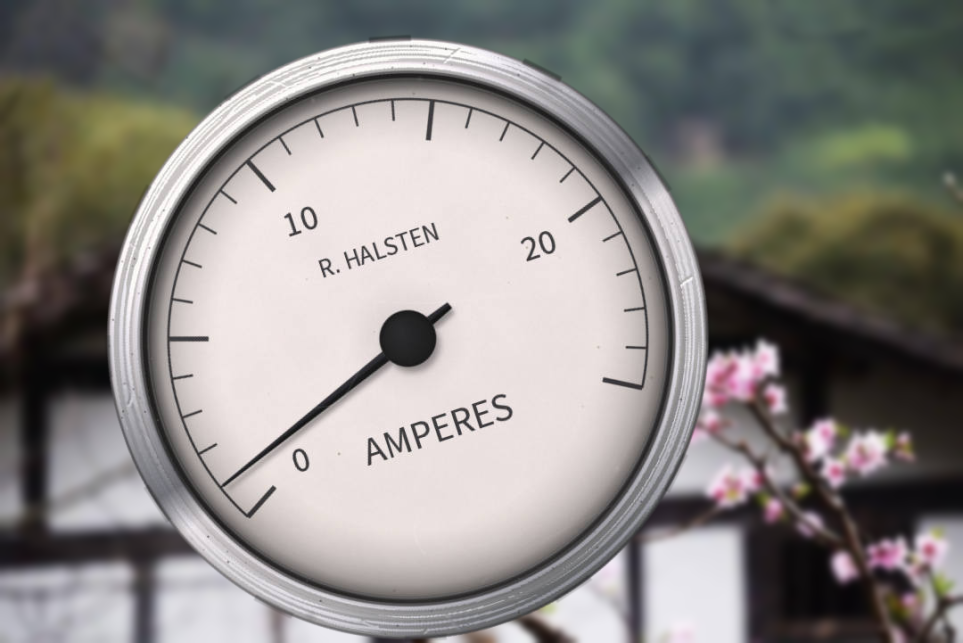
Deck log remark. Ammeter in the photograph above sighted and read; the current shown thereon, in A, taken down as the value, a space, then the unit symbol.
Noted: 1 A
